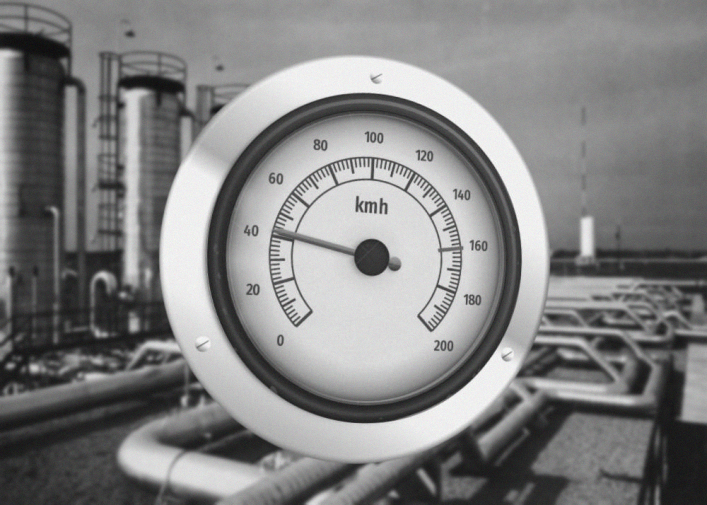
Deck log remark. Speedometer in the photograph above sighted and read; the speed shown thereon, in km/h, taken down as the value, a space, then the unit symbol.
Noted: 42 km/h
